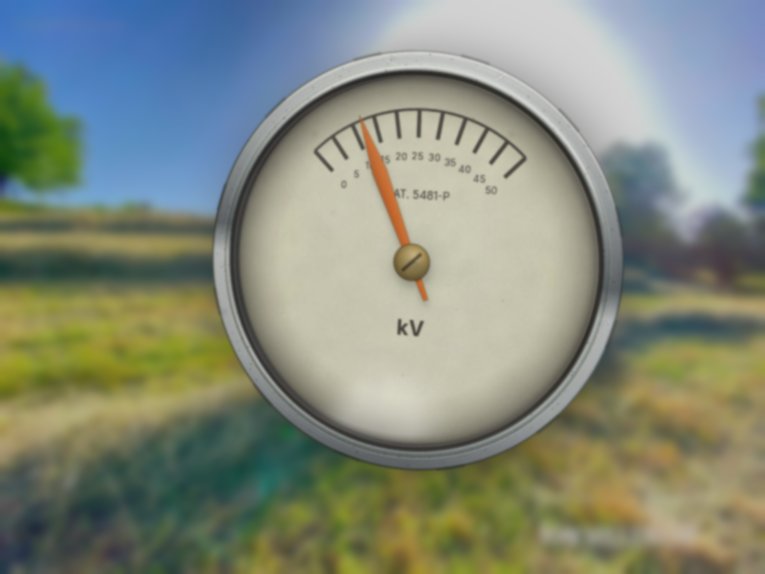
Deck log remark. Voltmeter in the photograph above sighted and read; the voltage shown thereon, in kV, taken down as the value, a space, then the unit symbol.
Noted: 12.5 kV
